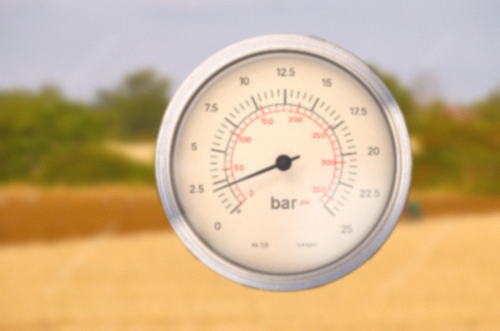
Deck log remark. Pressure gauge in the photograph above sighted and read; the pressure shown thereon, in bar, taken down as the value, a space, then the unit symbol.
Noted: 2 bar
